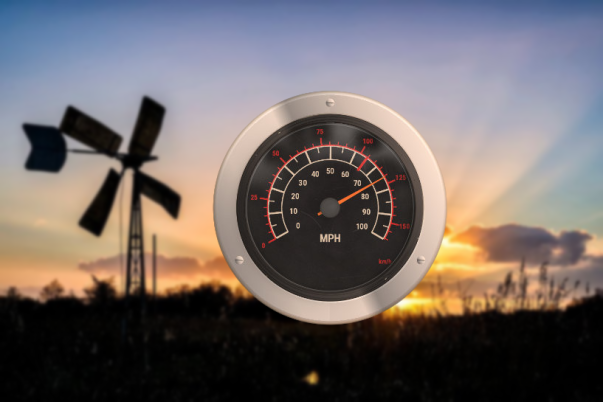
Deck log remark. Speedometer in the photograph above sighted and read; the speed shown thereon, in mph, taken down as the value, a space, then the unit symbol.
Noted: 75 mph
